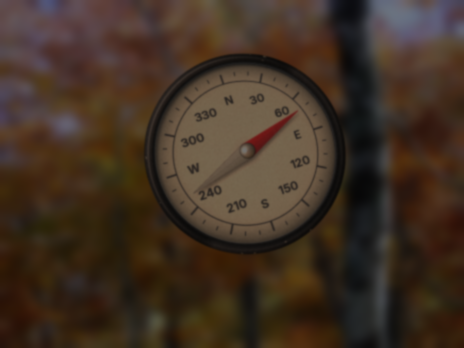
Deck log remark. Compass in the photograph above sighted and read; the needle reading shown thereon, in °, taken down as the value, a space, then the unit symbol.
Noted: 70 °
